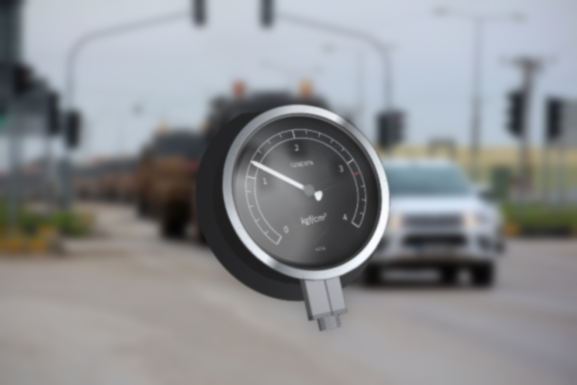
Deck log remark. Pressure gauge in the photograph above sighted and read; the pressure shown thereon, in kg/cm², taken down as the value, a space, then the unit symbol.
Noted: 1.2 kg/cm²
